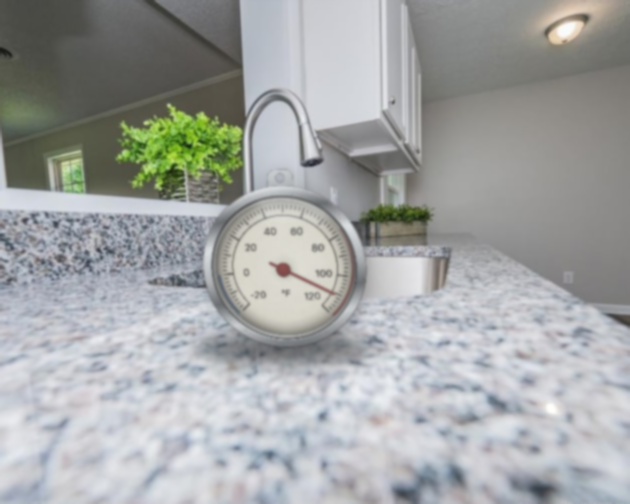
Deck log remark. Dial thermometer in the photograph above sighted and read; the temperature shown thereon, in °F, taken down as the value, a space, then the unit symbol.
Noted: 110 °F
